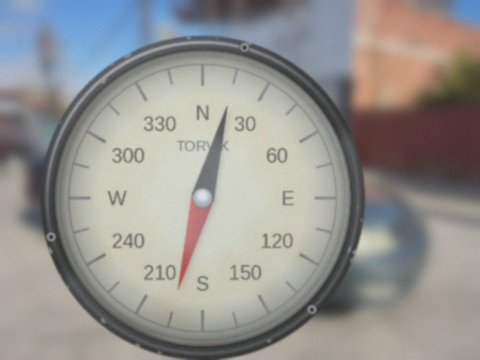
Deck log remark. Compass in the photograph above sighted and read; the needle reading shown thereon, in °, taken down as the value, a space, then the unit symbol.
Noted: 195 °
